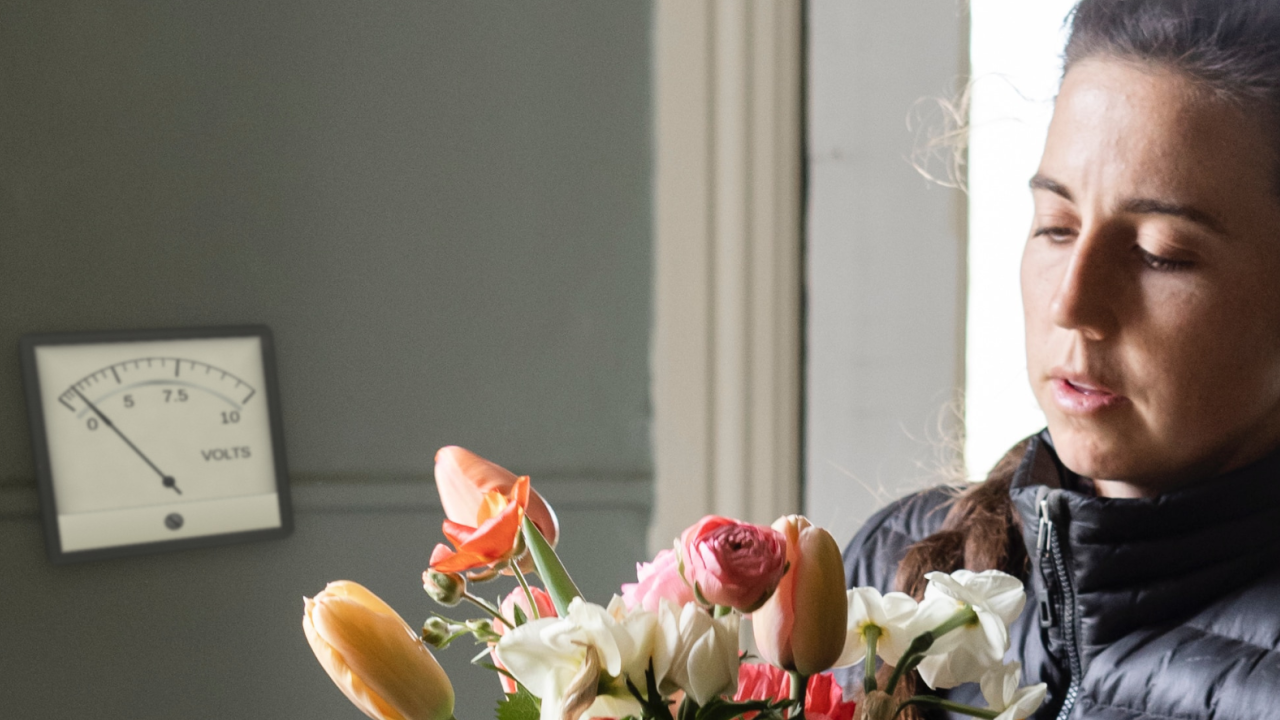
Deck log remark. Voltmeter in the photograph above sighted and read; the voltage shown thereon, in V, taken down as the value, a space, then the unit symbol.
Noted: 2.5 V
